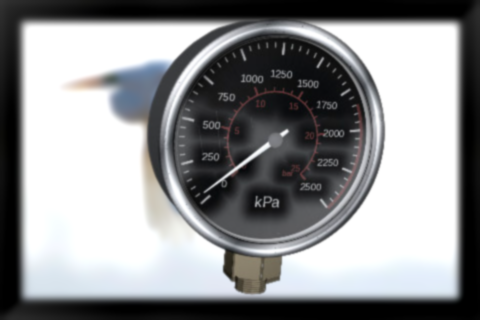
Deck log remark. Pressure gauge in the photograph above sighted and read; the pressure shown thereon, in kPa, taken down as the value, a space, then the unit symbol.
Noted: 50 kPa
